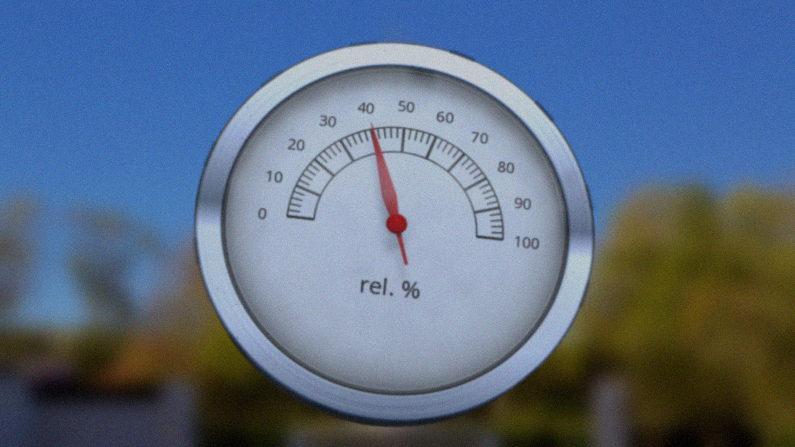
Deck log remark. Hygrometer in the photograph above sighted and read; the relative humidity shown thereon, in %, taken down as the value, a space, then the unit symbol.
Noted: 40 %
